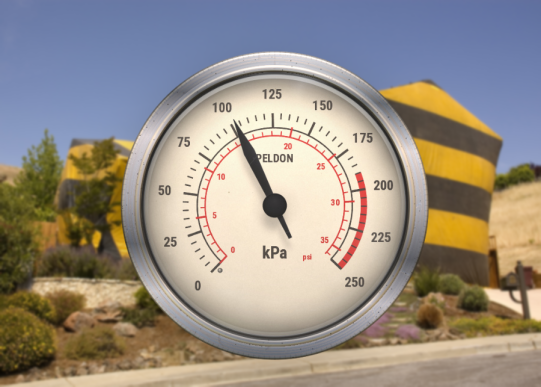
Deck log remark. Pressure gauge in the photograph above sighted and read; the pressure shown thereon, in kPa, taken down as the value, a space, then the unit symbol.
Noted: 102.5 kPa
